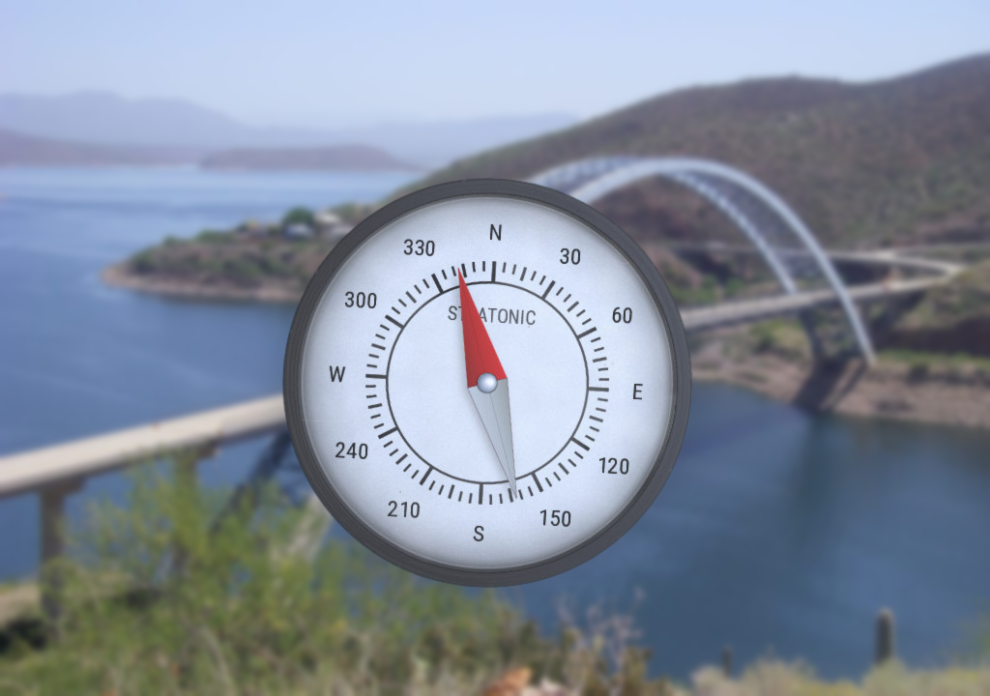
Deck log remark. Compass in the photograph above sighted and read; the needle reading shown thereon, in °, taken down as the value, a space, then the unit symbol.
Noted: 342.5 °
